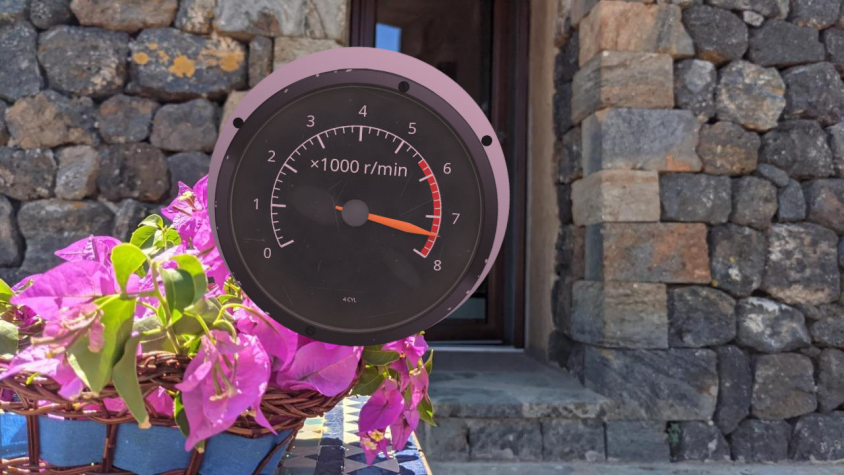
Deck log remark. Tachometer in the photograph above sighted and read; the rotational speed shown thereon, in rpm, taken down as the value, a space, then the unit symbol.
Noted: 7400 rpm
